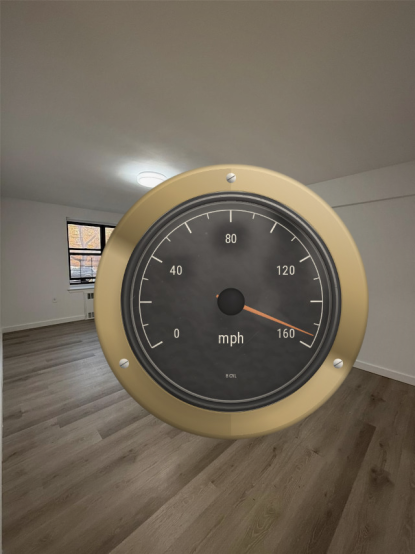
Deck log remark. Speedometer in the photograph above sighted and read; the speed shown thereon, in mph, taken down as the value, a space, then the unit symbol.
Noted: 155 mph
